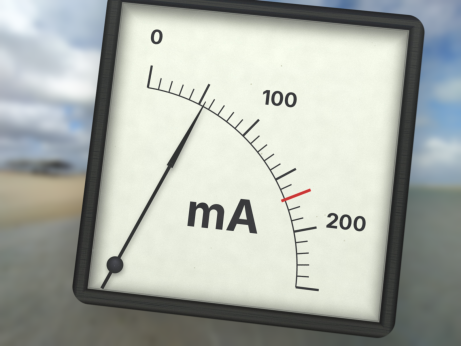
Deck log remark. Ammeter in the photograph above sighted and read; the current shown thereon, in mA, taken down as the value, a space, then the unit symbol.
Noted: 55 mA
